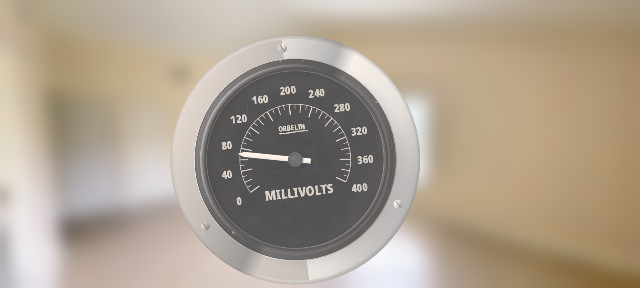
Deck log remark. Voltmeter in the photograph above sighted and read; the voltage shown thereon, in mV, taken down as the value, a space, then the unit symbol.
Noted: 70 mV
